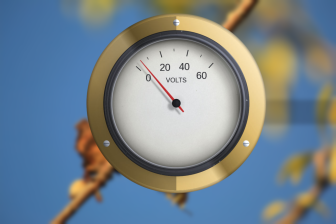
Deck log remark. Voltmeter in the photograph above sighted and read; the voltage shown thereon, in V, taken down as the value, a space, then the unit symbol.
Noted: 5 V
